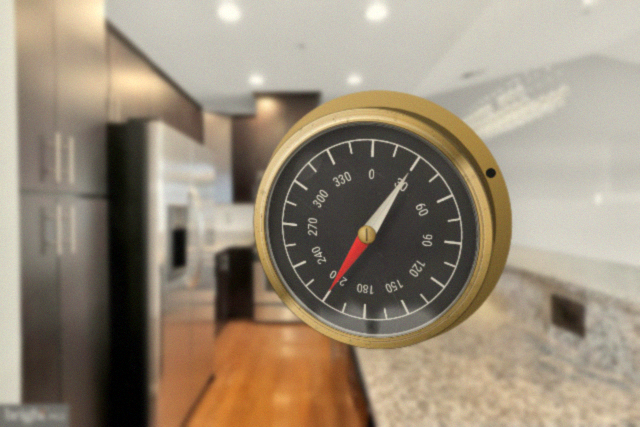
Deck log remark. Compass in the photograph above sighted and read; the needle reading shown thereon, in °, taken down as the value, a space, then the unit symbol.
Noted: 210 °
